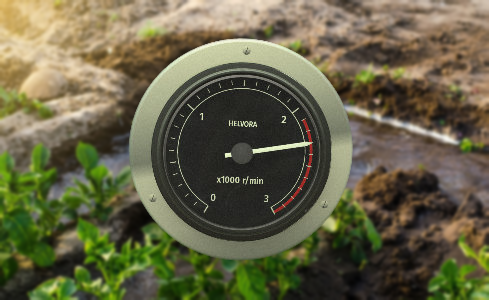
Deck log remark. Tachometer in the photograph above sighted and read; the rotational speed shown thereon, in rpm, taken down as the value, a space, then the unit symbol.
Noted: 2300 rpm
